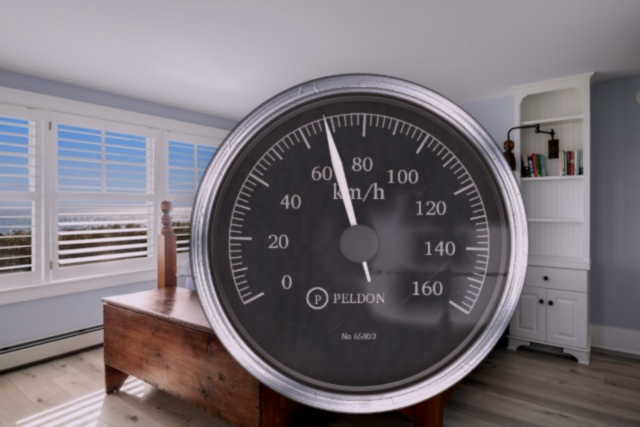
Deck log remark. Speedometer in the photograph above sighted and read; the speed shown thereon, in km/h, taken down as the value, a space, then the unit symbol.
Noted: 68 km/h
